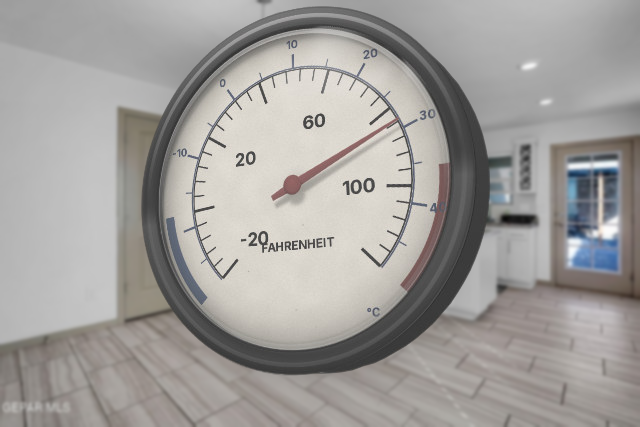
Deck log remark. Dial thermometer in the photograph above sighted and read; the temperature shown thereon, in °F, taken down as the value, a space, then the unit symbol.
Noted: 84 °F
